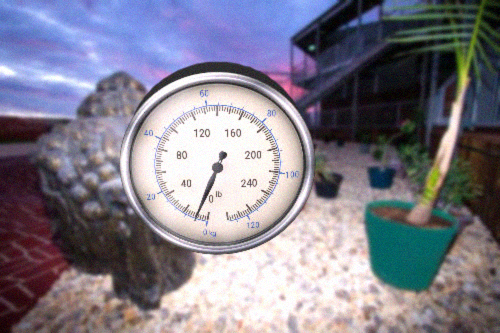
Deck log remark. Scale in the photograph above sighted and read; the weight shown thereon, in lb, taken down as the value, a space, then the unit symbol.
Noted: 10 lb
